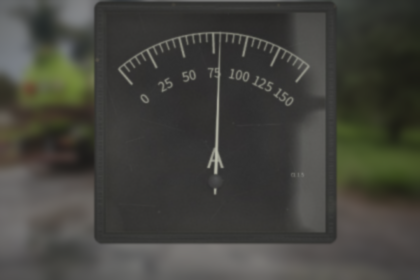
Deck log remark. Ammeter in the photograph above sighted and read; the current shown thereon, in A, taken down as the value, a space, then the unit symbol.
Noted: 80 A
